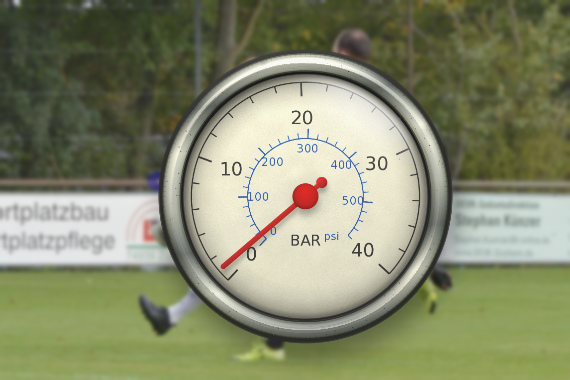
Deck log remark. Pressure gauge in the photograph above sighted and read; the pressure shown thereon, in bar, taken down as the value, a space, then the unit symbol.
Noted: 1 bar
